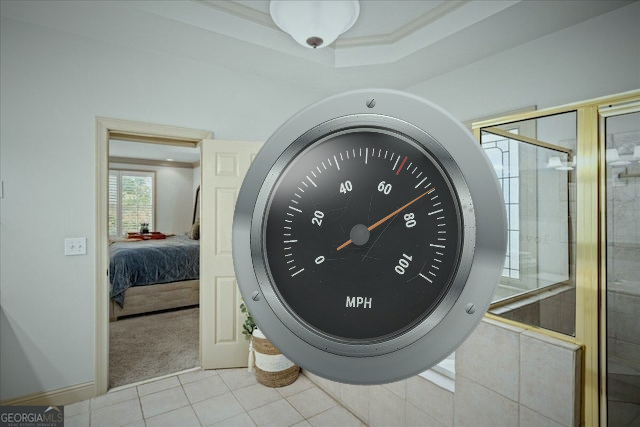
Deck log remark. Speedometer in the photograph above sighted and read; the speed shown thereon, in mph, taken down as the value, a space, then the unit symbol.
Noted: 74 mph
